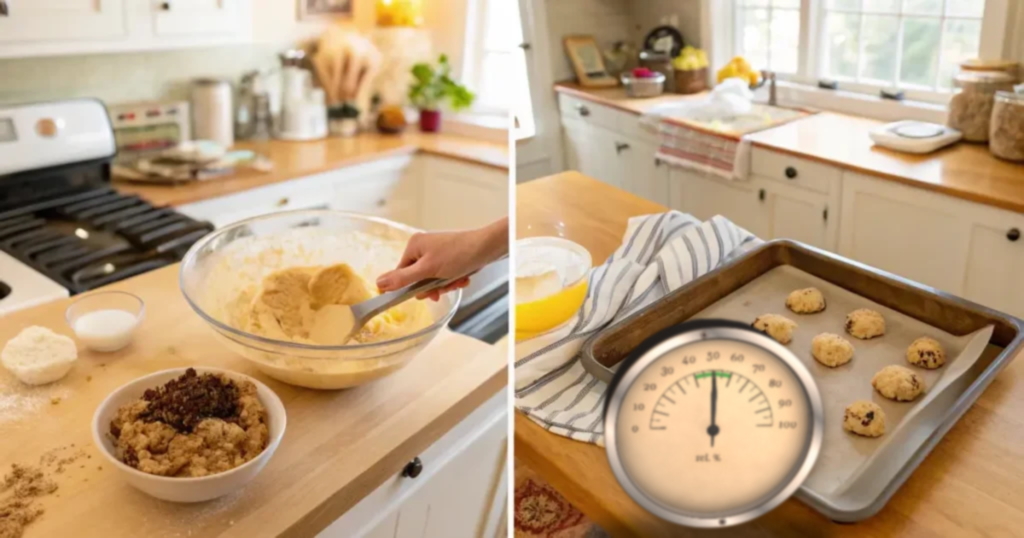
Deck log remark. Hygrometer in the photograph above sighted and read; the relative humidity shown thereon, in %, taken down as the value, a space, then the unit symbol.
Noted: 50 %
